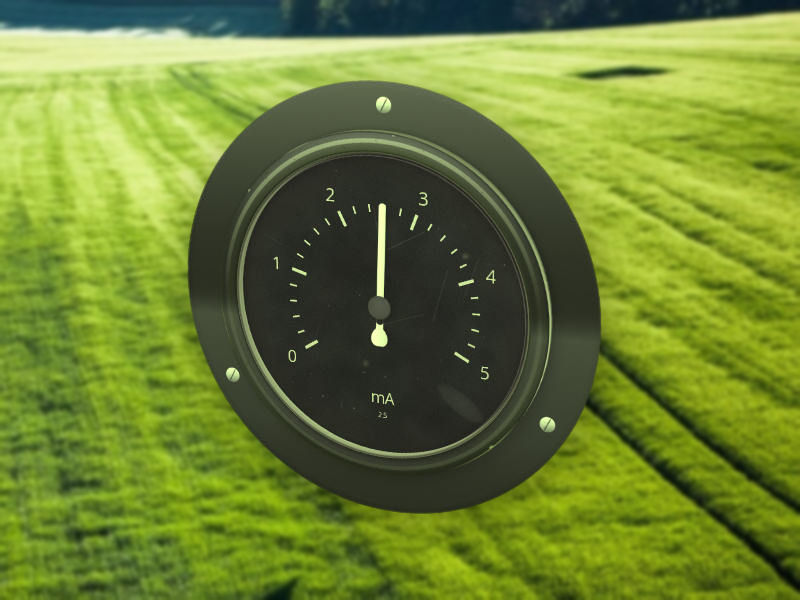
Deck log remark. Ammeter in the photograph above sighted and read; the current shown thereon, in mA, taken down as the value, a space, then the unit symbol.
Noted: 2.6 mA
